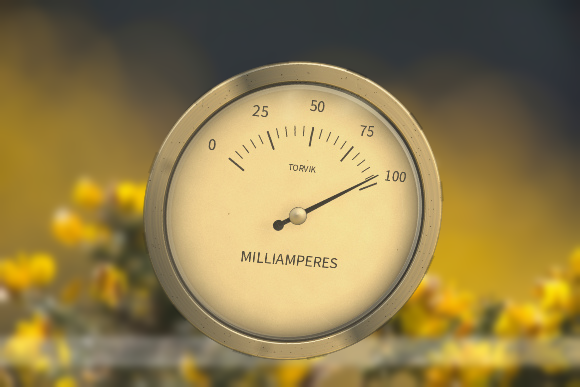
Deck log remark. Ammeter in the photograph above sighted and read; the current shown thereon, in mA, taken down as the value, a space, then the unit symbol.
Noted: 95 mA
